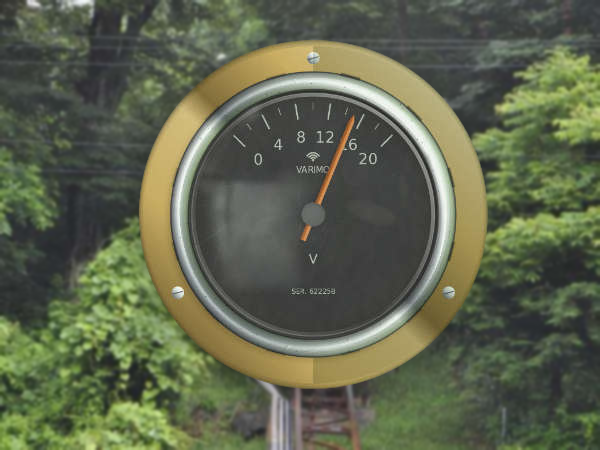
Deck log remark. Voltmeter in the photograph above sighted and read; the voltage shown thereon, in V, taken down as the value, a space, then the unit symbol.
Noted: 15 V
